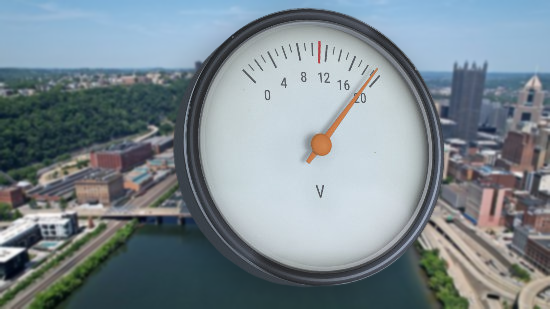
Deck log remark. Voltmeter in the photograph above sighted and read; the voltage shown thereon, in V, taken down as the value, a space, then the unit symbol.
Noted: 19 V
